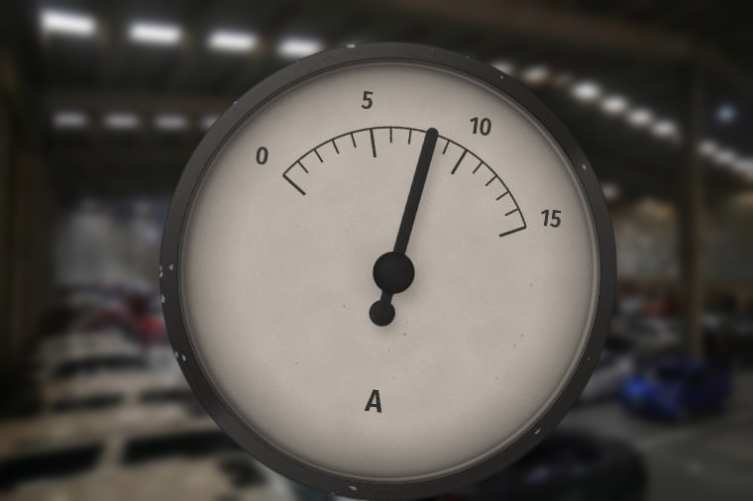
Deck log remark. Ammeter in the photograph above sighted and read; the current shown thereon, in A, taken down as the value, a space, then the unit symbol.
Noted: 8 A
